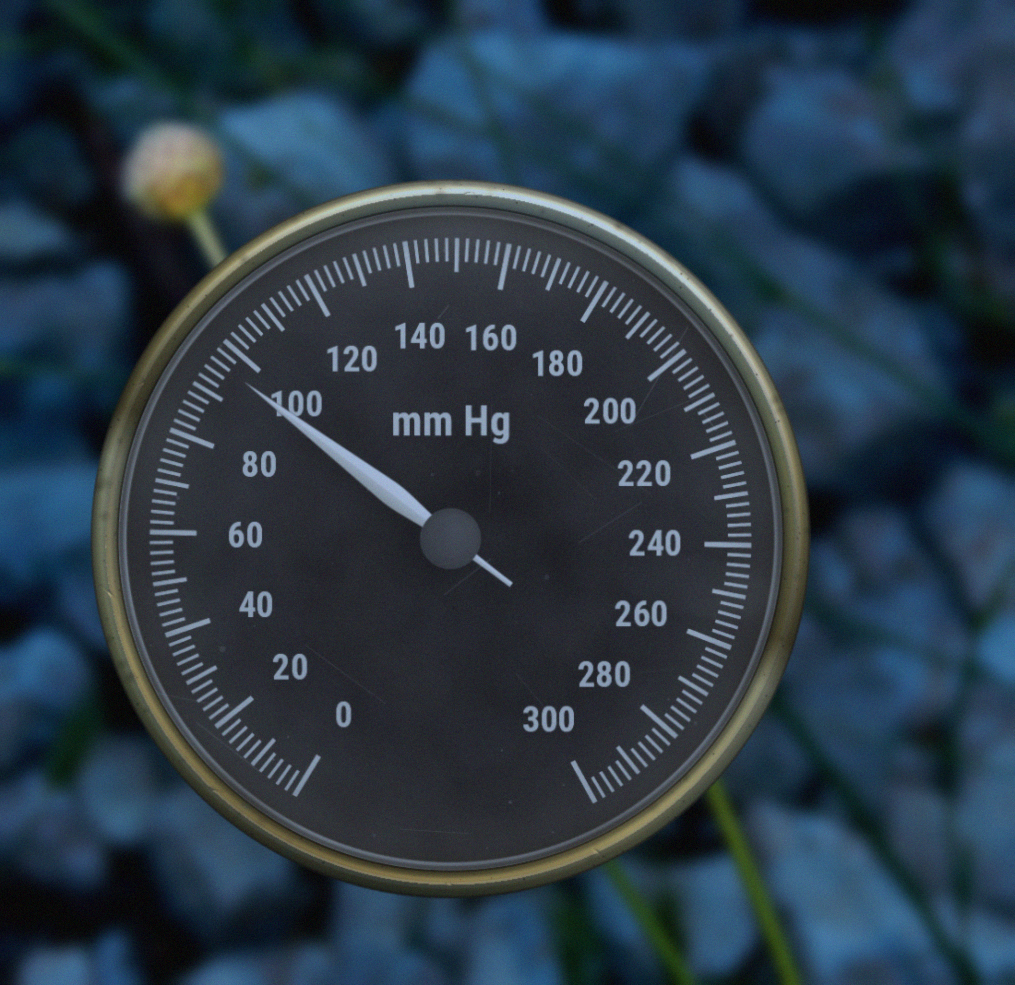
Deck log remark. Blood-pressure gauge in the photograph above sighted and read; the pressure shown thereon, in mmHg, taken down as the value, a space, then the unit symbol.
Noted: 96 mmHg
